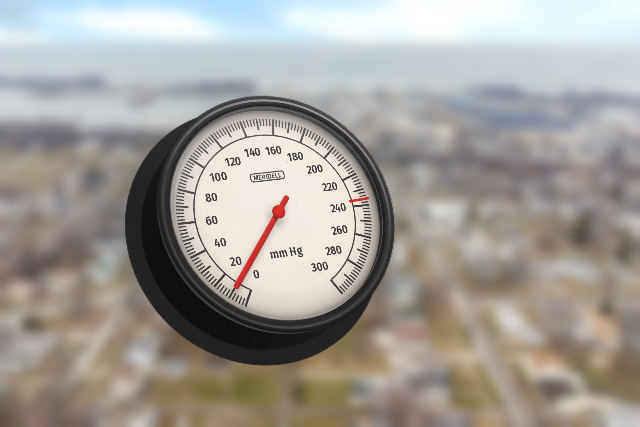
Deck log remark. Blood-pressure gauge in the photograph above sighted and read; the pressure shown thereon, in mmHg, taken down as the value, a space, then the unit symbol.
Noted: 10 mmHg
